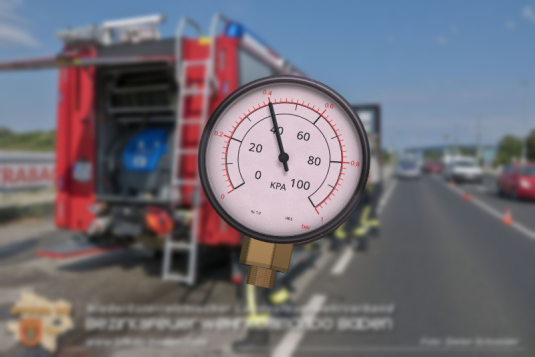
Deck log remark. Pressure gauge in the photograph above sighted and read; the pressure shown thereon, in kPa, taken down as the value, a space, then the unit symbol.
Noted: 40 kPa
